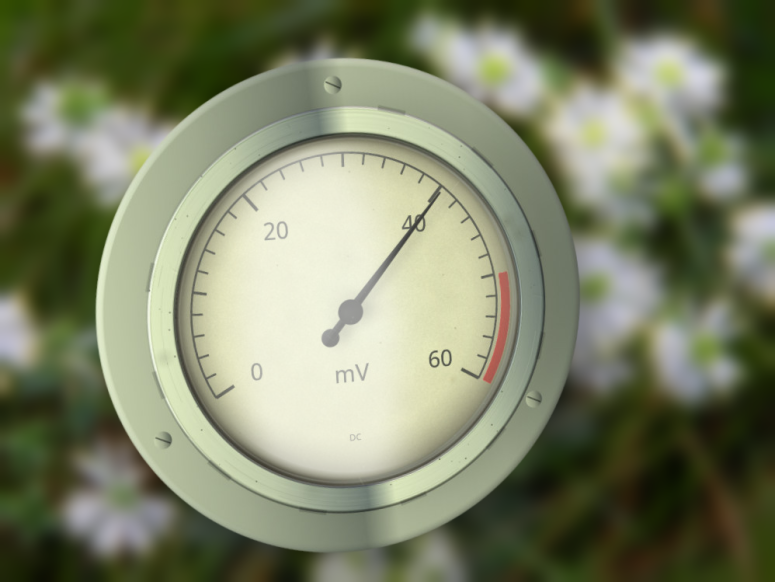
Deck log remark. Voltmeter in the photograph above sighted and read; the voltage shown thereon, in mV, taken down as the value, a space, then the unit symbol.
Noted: 40 mV
